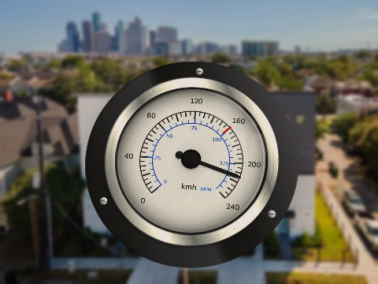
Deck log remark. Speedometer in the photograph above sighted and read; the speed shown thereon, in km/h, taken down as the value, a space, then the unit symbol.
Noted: 215 km/h
